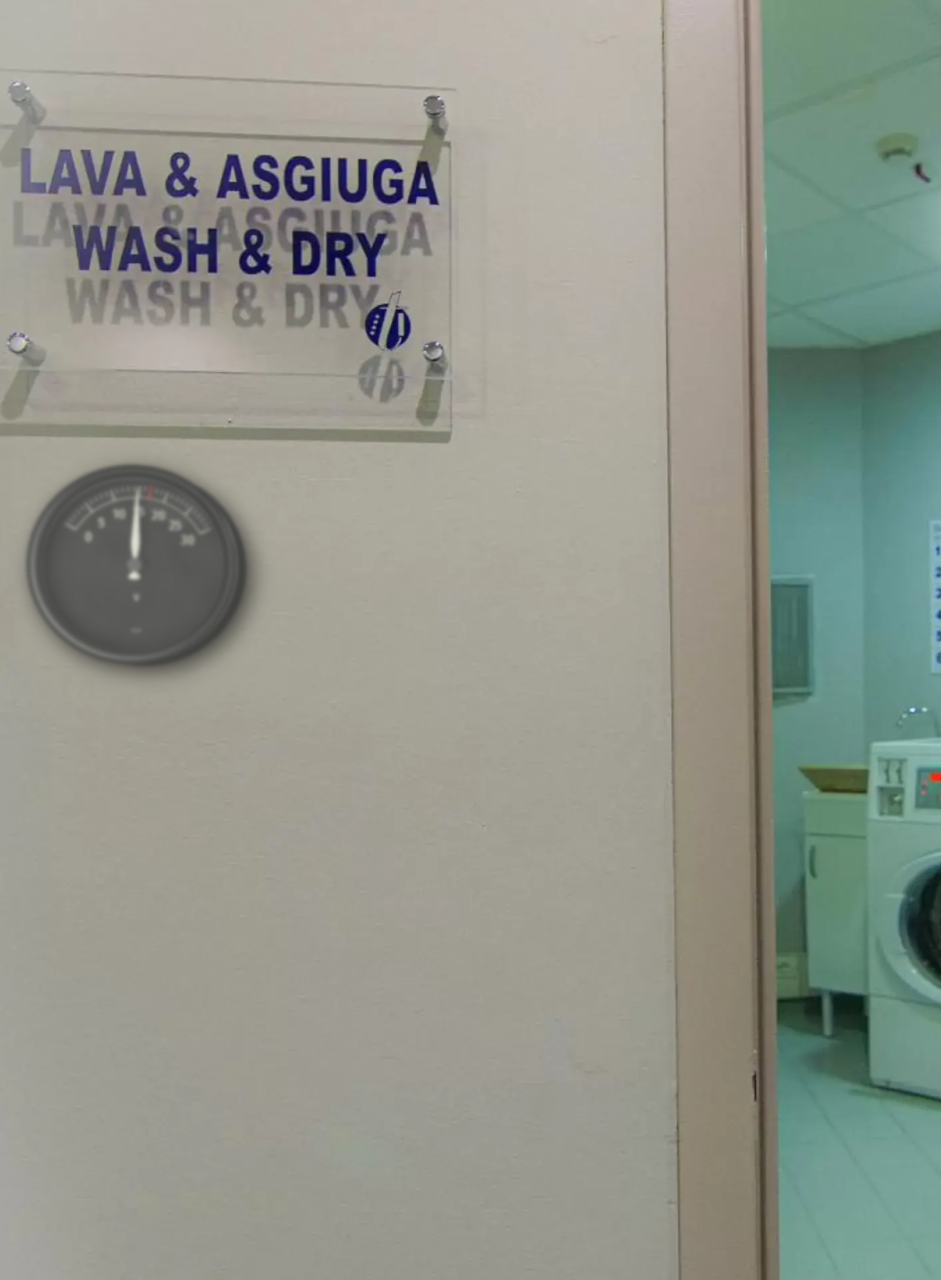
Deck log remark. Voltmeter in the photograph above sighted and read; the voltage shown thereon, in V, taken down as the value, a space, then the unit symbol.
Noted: 15 V
